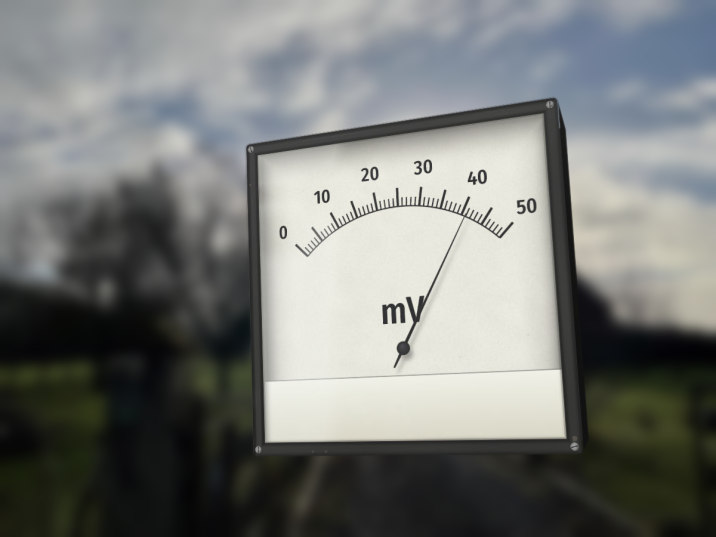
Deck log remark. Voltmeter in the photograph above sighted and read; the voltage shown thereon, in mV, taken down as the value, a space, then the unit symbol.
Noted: 41 mV
